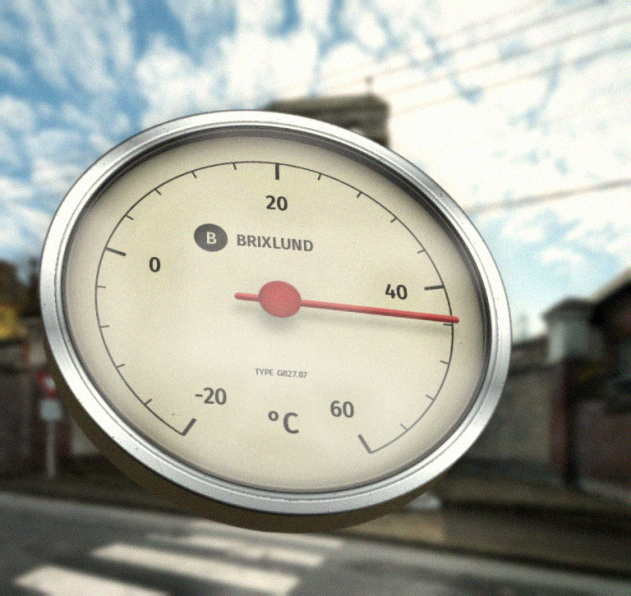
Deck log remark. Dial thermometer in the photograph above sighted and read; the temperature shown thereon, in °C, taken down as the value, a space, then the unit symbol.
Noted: 44 °C
